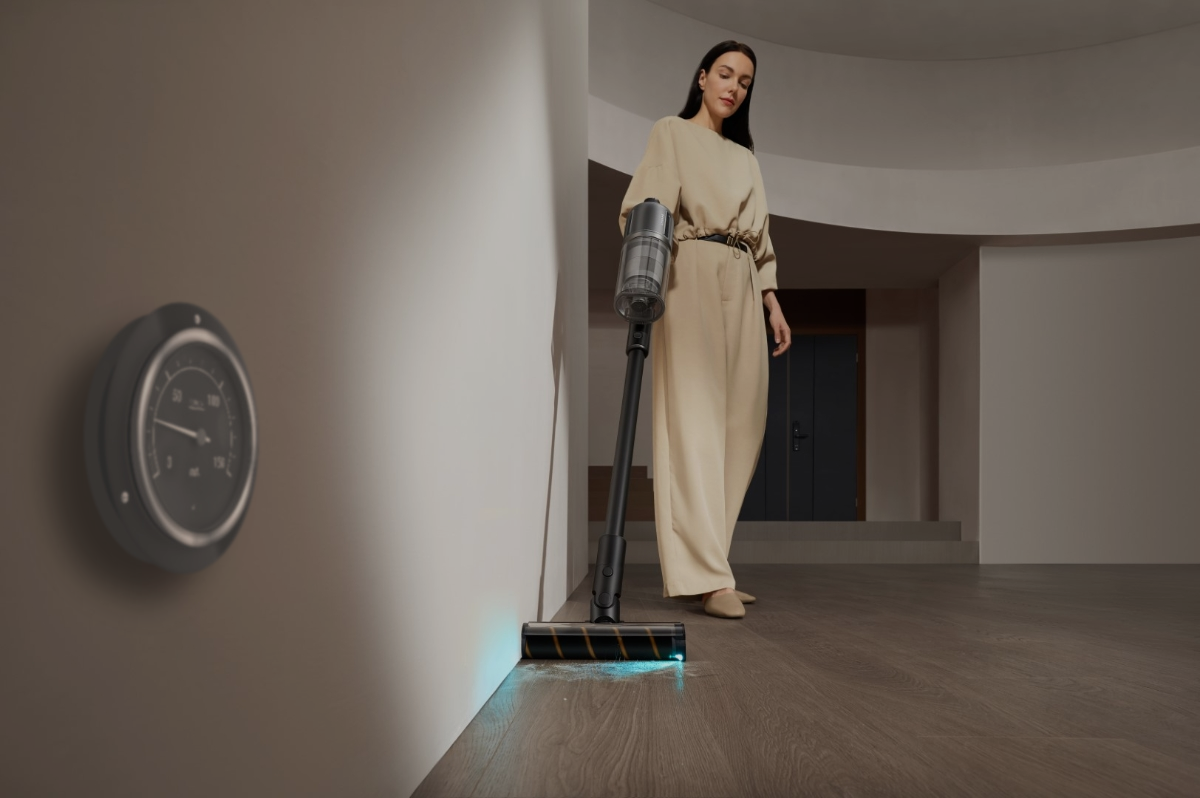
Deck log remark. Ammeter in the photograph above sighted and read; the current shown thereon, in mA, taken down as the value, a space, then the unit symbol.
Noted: 25 mA
